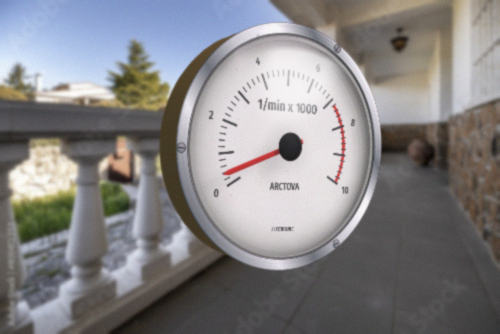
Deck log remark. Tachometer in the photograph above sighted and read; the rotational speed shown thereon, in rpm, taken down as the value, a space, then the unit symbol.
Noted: 400 rpm
